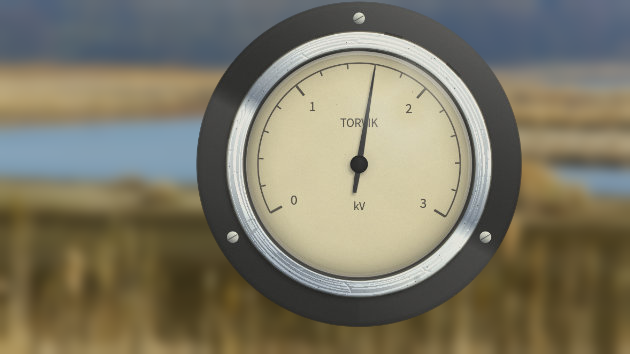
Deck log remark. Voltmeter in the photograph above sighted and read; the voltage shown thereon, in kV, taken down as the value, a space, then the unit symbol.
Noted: 1.6 kV
